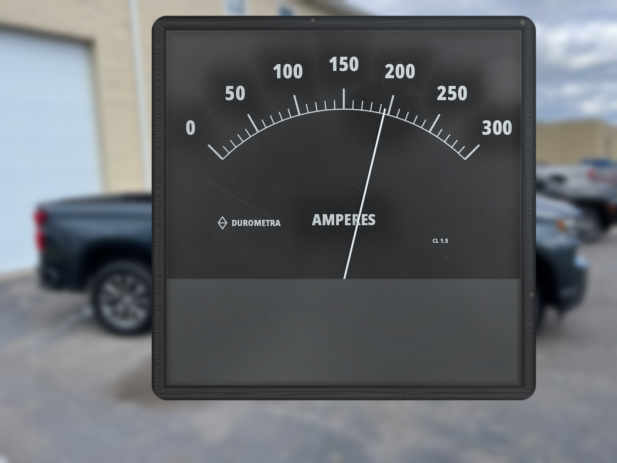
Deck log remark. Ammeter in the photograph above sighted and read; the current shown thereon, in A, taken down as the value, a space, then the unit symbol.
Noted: 195 A
